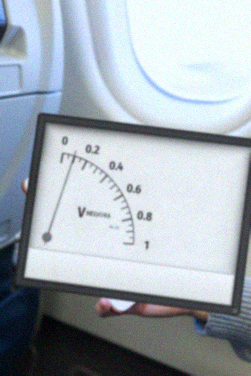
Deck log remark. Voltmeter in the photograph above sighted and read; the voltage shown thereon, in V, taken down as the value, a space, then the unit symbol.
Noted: 0.1 V
